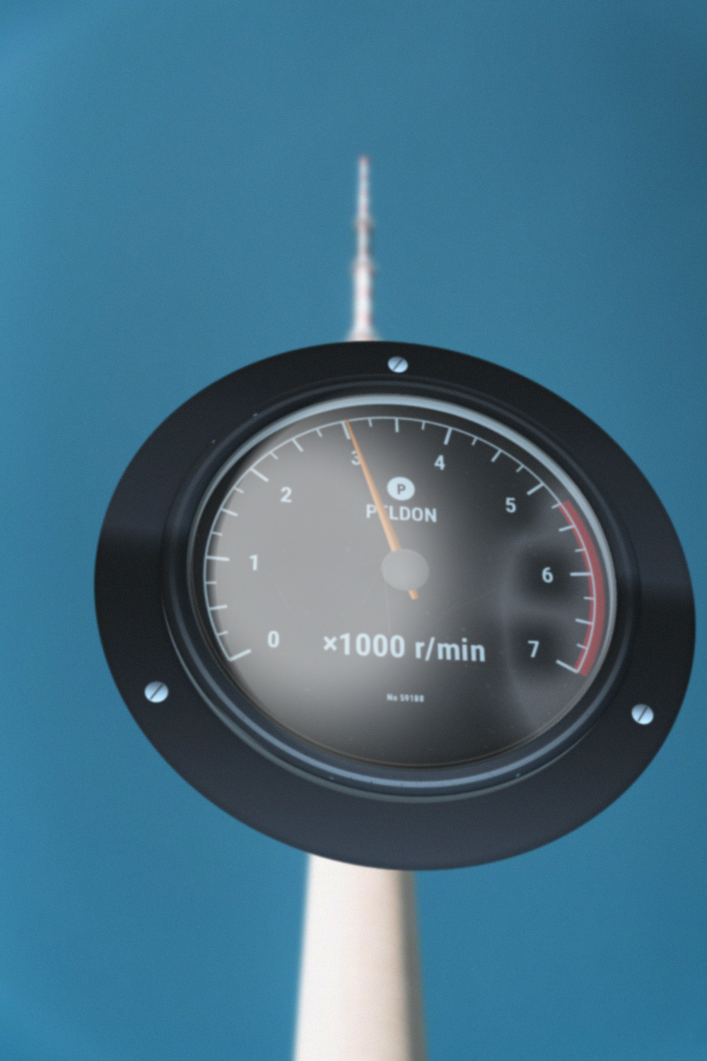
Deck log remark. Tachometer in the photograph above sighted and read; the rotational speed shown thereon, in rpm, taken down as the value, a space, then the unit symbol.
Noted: 3000 rpm
